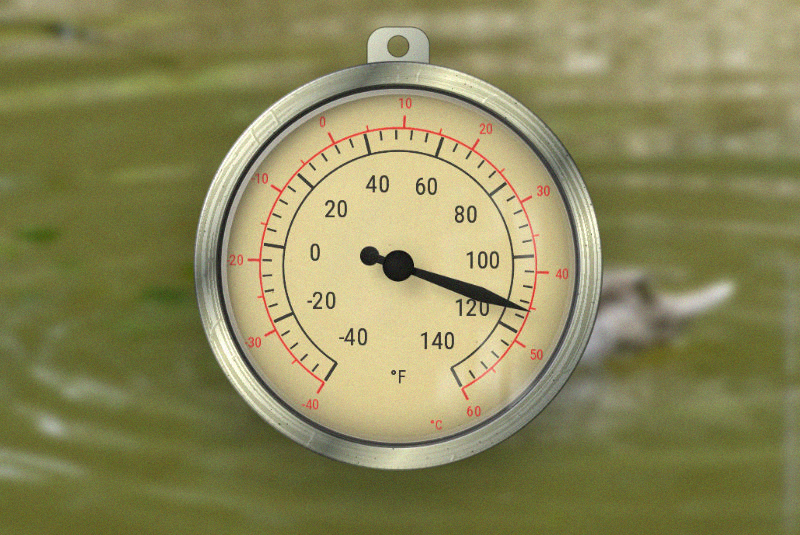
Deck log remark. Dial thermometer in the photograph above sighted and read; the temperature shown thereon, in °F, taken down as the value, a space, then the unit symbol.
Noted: 114 °F
